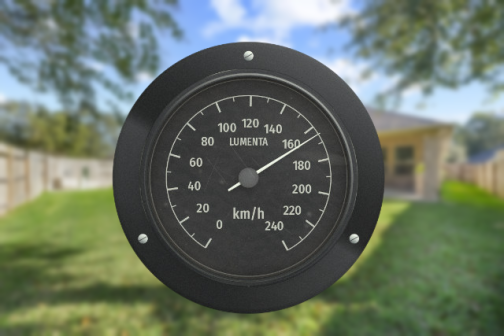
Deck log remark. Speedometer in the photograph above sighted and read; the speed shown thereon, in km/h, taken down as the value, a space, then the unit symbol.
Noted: 165 km/h
